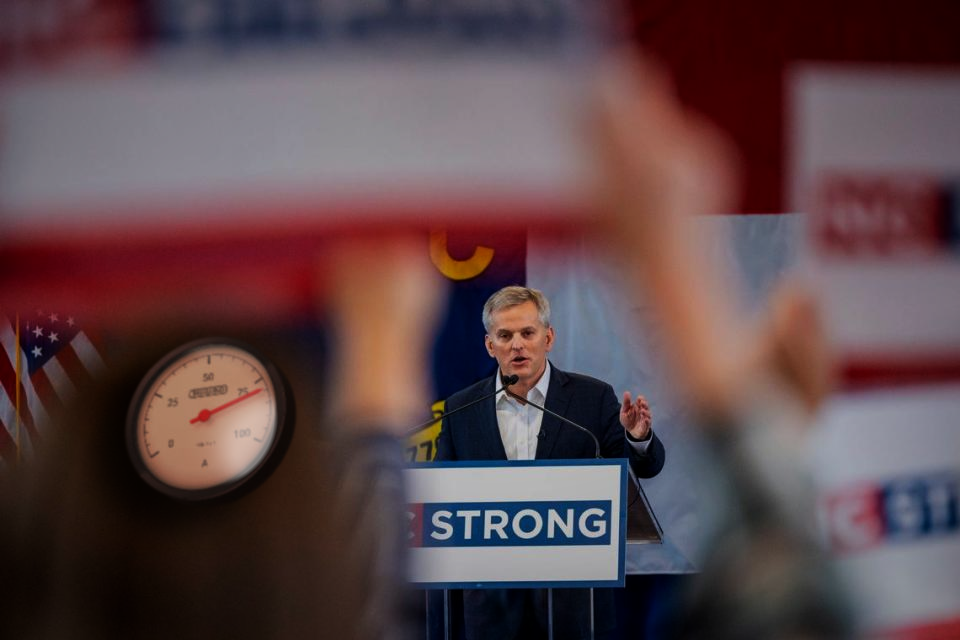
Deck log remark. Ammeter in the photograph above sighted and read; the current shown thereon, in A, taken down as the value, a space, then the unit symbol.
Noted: 80 A
